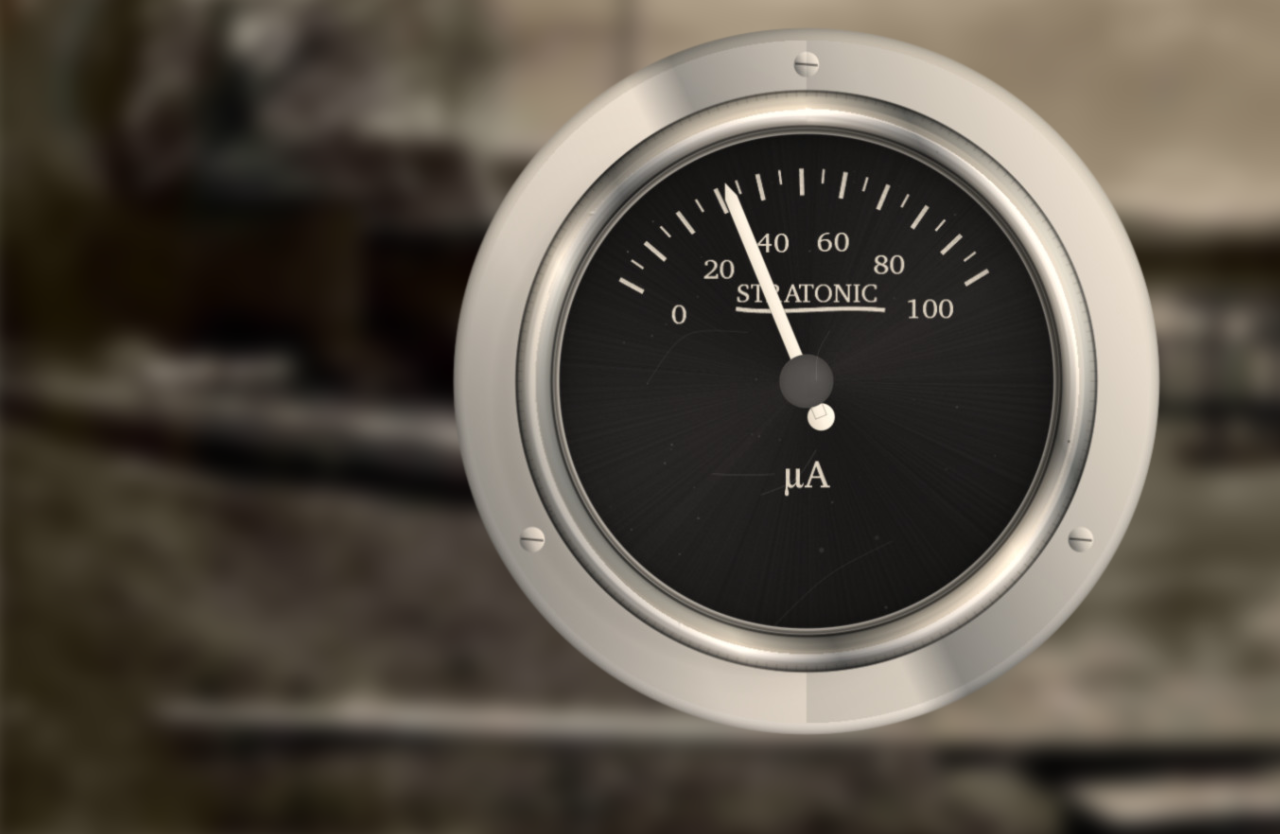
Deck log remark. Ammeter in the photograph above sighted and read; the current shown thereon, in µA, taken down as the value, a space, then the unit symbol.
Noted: 32.5 µA
